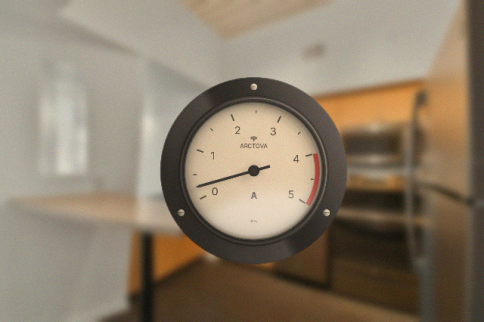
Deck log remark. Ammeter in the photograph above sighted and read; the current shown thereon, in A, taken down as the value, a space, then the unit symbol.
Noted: 0.25 A
